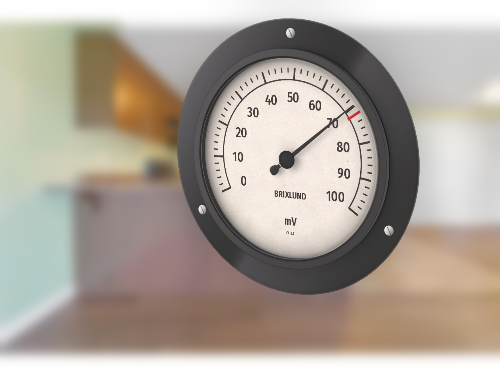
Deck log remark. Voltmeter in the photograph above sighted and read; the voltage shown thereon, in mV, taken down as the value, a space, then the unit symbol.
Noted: 70 mV
